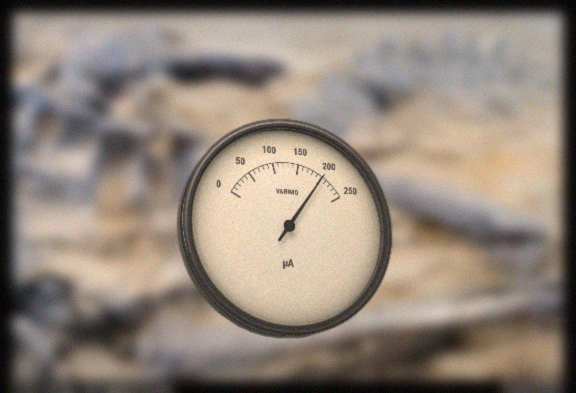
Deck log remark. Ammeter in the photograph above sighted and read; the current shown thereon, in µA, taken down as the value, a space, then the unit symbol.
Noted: 200 µA
